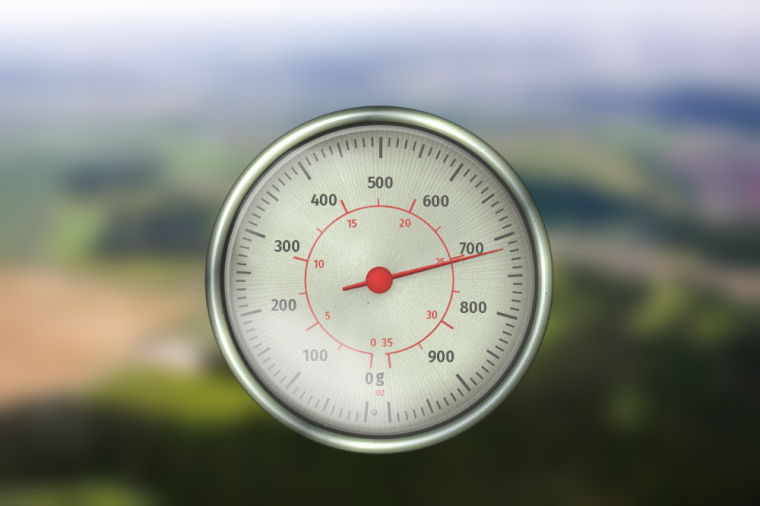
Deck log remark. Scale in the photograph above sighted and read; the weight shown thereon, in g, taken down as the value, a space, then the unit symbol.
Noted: 715 g
